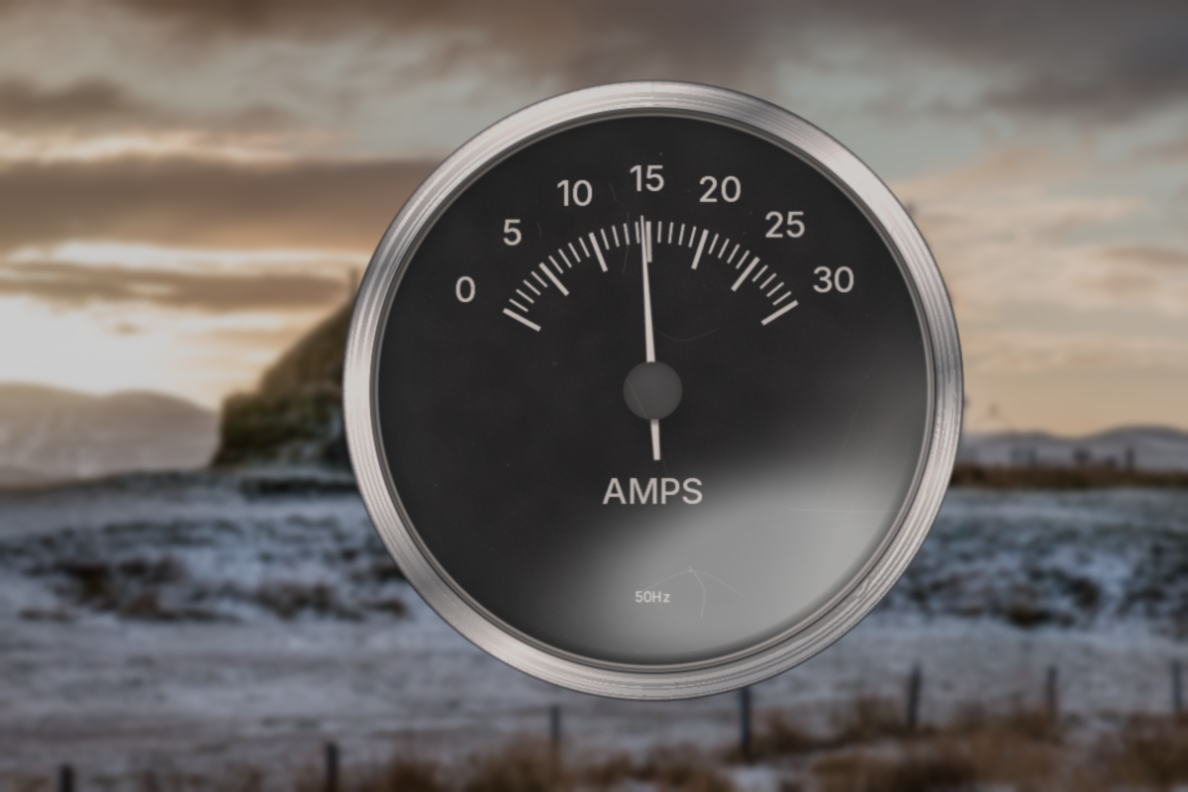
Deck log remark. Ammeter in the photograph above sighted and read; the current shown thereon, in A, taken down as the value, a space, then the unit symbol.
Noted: 14.5 A
